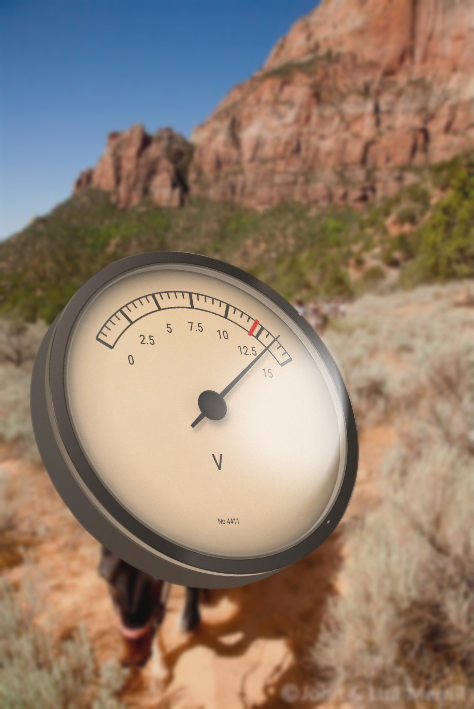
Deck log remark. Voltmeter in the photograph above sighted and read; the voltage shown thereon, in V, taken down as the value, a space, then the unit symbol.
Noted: 13.5 V
